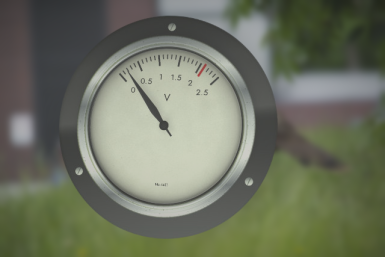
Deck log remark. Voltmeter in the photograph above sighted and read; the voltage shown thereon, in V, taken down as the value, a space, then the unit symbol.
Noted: 0.2 V
